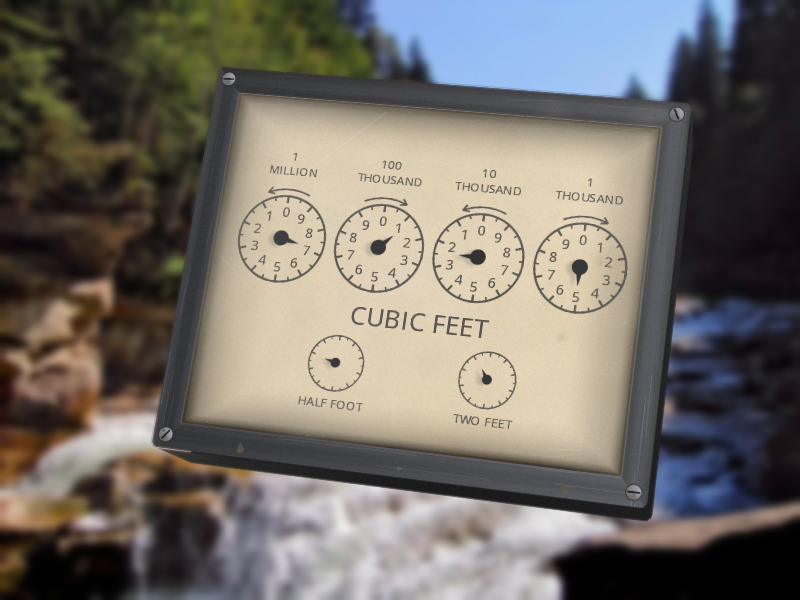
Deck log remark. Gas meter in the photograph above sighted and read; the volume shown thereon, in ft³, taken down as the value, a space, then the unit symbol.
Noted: 712500 ft³
